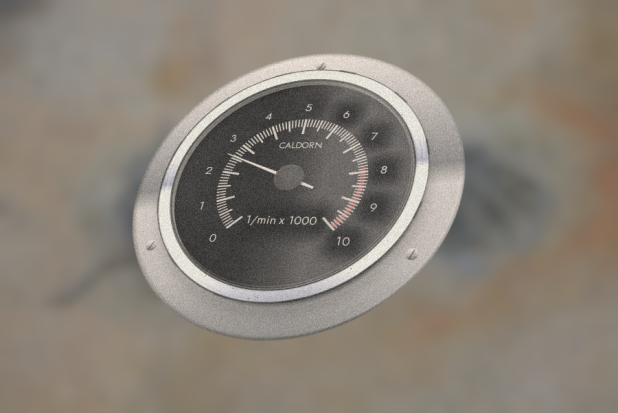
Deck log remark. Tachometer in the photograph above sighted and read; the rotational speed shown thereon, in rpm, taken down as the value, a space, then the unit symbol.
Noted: 2500 rpm
